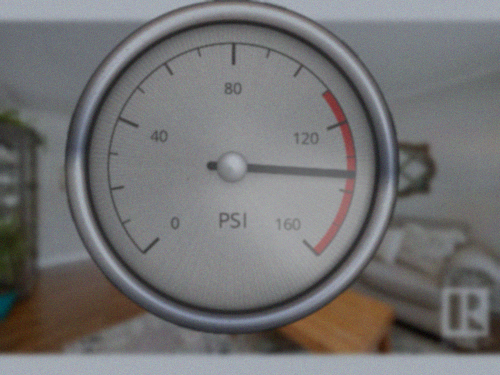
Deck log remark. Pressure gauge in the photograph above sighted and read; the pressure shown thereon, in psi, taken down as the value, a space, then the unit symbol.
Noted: 135 psi
